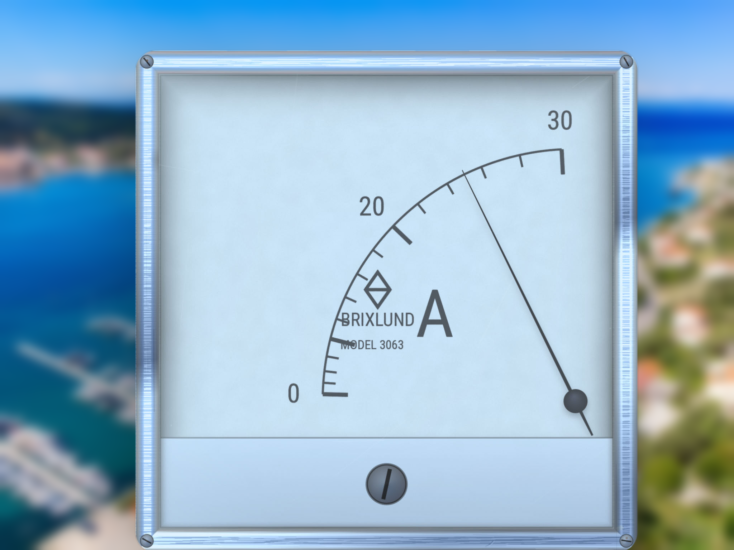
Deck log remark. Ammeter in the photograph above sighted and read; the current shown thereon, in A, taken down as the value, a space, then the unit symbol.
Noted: 25 A
